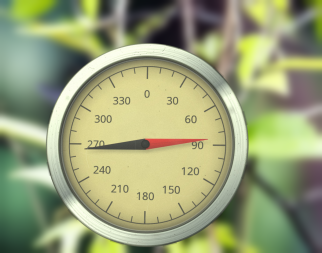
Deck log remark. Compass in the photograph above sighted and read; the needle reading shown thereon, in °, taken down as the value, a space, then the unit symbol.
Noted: 85 °
